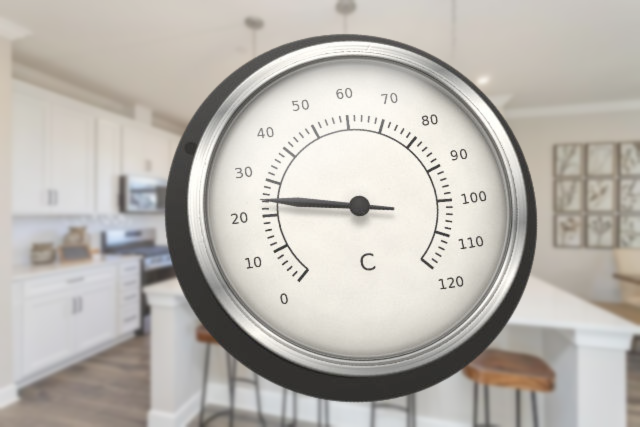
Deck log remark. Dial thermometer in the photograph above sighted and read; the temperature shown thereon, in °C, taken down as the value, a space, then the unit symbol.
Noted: 24 °C
